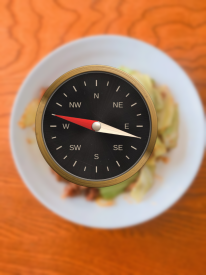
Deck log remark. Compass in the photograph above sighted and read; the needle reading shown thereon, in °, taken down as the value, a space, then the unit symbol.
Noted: 285 °
